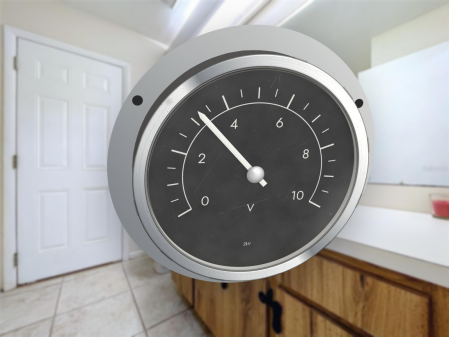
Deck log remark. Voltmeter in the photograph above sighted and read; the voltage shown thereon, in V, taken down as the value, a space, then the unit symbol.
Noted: 3.25 V
